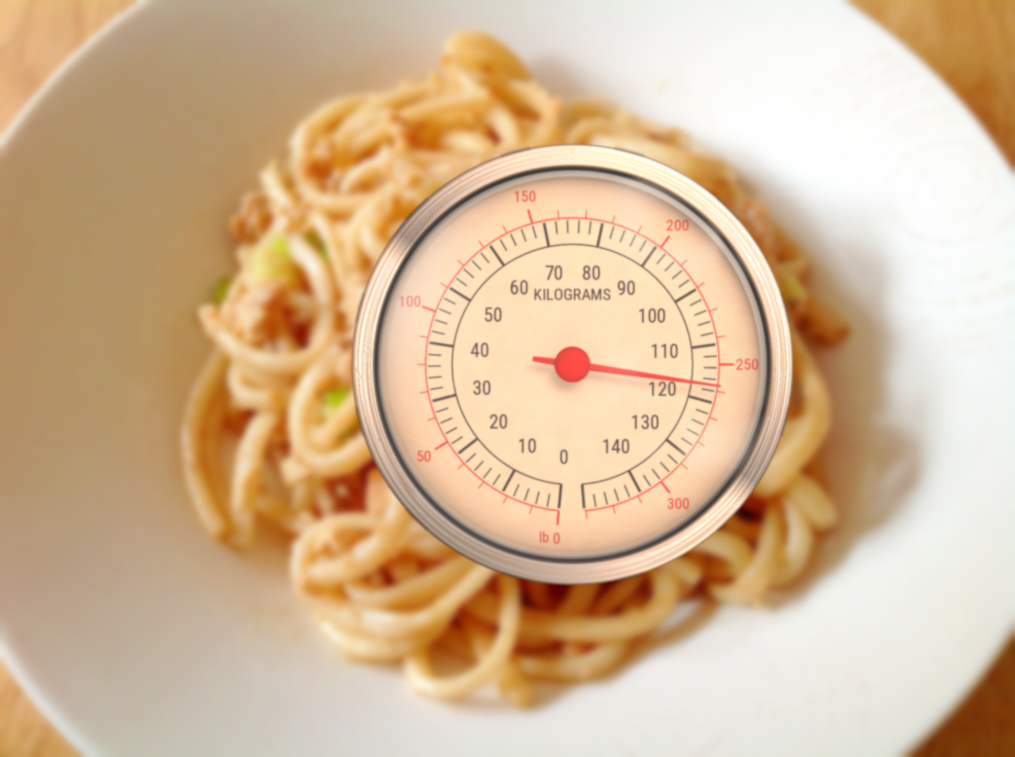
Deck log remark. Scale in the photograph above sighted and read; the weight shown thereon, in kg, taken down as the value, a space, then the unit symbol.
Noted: 117 kg
